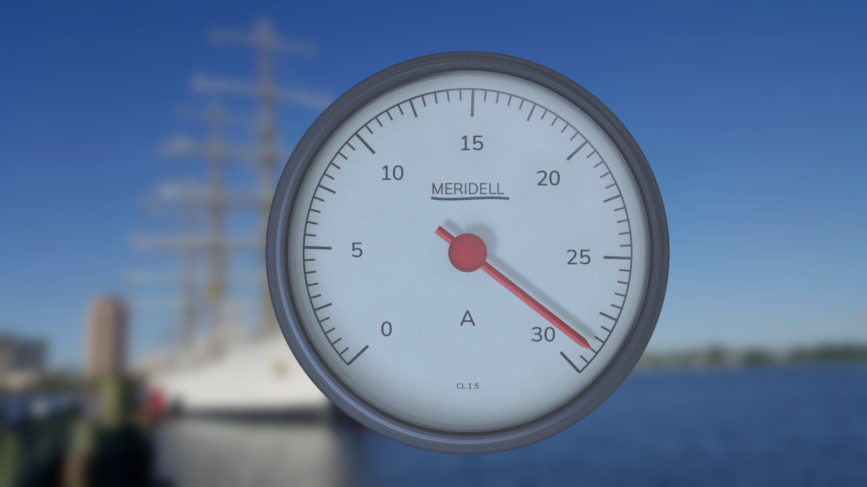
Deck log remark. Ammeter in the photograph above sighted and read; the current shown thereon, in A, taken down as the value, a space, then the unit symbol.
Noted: 29 A
